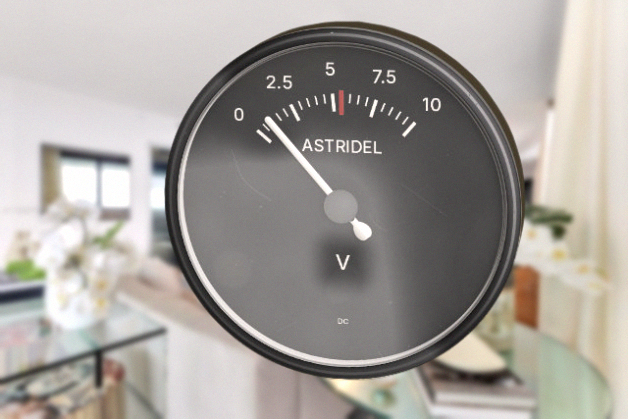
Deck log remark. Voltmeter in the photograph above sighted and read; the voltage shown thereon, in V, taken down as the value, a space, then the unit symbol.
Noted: 1 V
